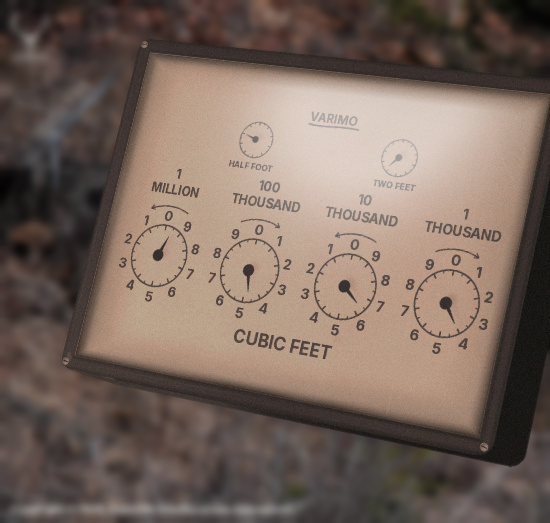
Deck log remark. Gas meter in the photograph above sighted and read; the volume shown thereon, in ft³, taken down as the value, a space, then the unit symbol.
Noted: 946400 ft³
